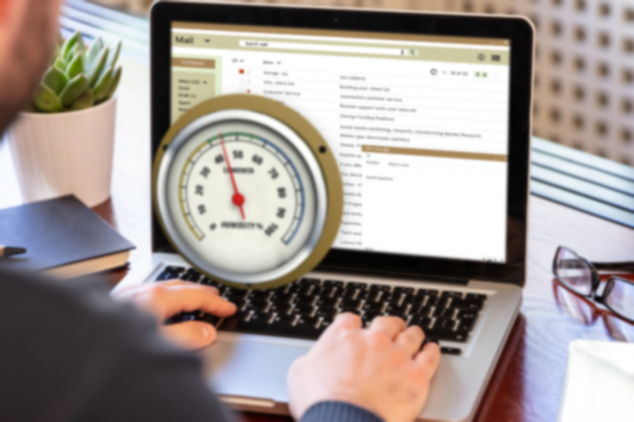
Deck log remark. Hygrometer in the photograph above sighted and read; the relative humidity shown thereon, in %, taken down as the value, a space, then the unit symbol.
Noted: 45 %
